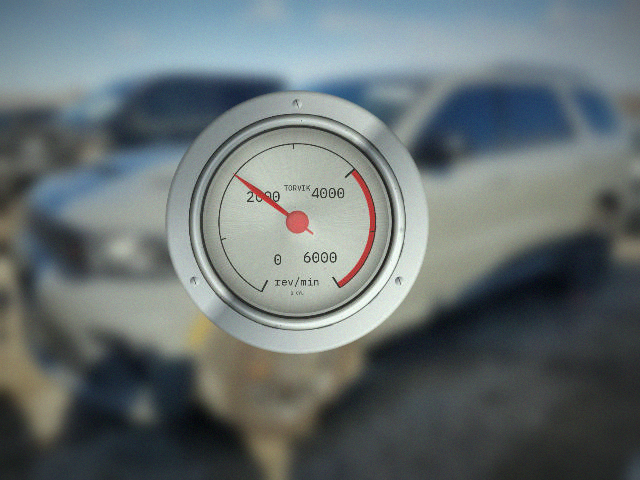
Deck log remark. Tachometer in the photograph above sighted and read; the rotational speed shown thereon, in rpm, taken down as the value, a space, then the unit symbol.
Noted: 2000 rpm
